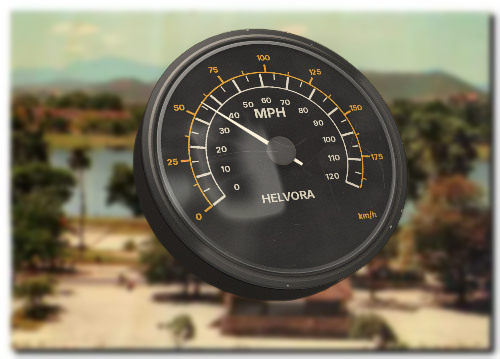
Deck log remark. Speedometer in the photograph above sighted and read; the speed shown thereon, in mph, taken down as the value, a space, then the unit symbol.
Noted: 35 mph
